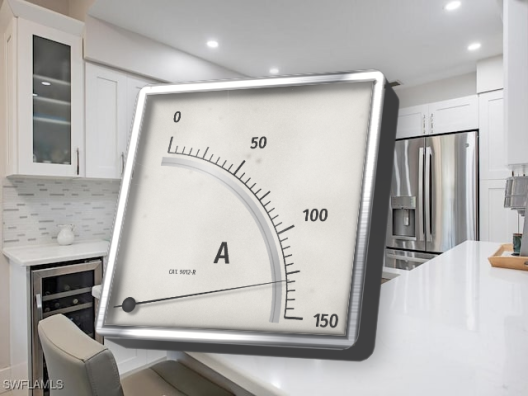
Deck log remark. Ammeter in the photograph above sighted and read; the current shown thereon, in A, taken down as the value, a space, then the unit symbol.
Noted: 130 A
